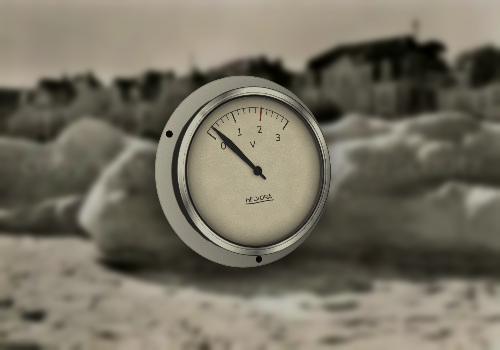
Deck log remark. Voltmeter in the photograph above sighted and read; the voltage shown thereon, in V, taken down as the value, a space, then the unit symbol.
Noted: 0.2 V
